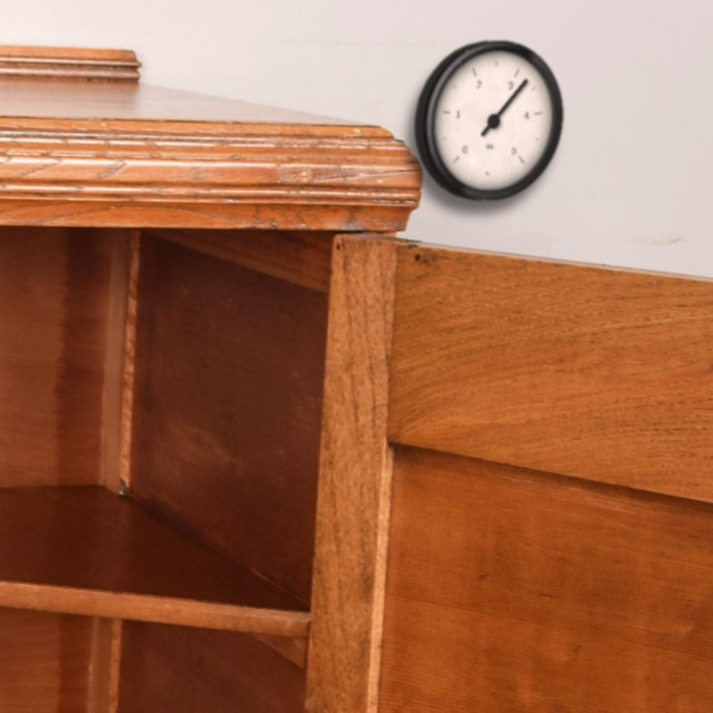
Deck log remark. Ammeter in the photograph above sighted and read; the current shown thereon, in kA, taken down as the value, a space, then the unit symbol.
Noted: 3.25 kA
